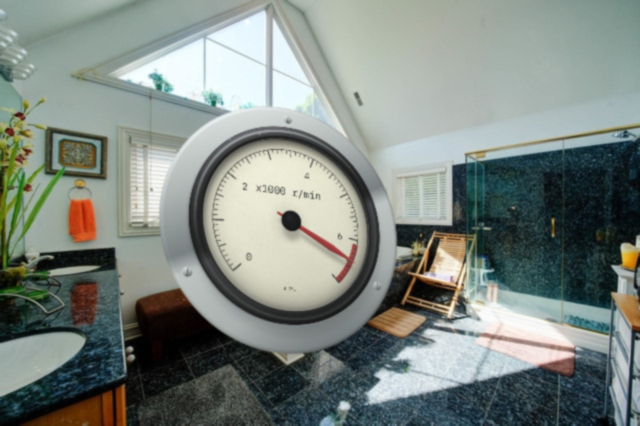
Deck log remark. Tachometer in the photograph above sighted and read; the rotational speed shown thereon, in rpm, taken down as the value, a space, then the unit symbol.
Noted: 6500 rpm
